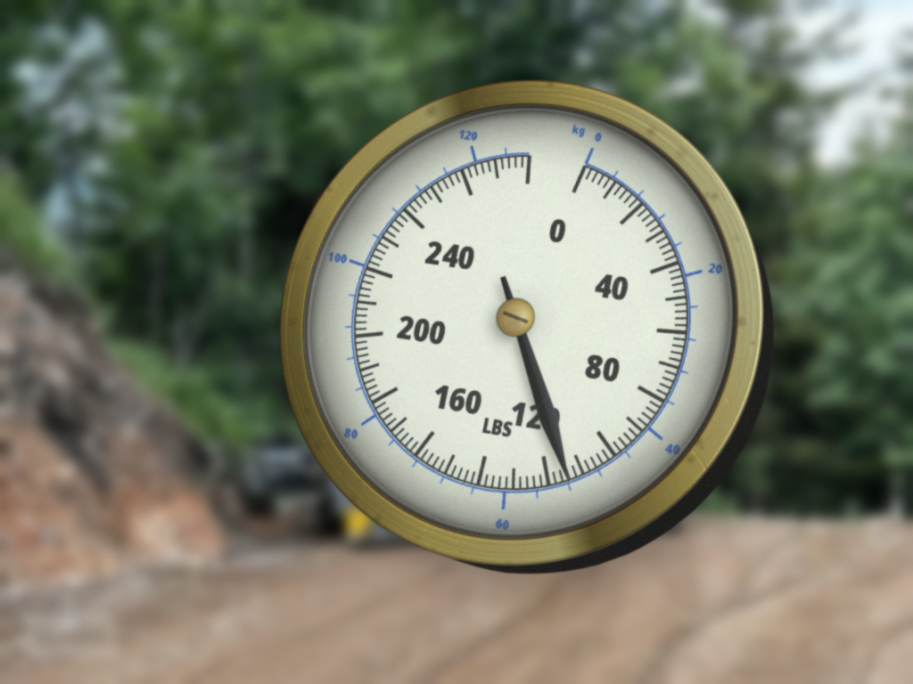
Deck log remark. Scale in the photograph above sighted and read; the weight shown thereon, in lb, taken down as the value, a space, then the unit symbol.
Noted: 114 lb
